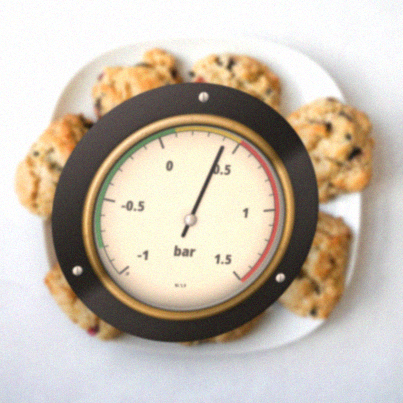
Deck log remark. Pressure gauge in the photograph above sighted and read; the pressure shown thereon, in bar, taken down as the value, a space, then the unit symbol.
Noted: 0.4 bar
